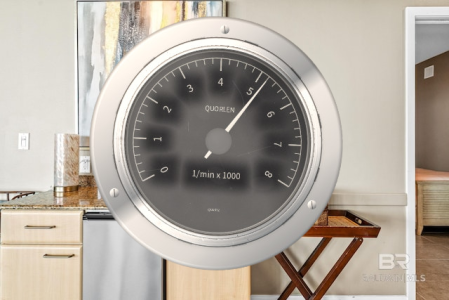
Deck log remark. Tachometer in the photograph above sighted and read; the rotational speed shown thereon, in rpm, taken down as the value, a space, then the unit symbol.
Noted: 5200 rpm
